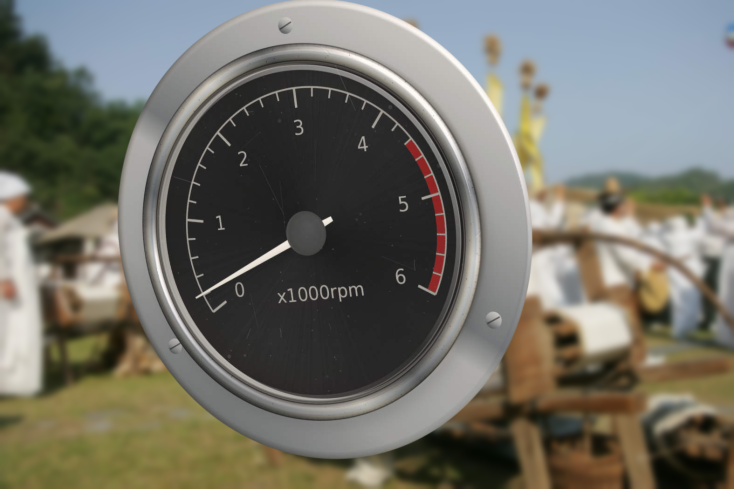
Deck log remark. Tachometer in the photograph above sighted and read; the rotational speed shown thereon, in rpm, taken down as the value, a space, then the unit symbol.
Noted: 200 rpm
